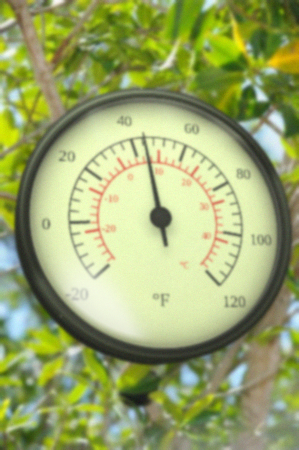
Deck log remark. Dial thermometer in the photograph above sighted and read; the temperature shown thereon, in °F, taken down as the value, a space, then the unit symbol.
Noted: 44 °F
